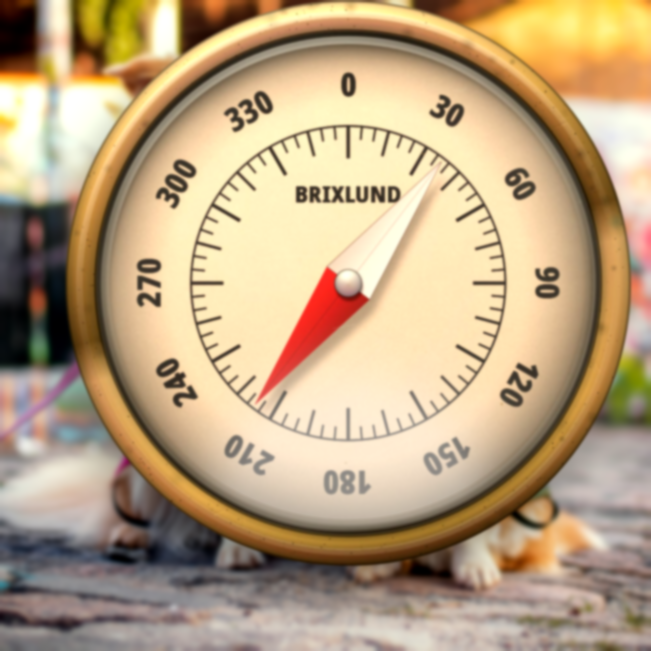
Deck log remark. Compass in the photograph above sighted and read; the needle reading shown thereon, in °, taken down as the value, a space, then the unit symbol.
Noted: 217.5 °
